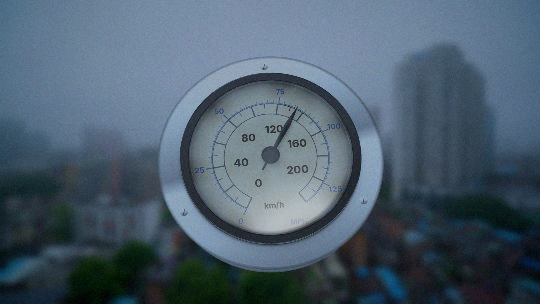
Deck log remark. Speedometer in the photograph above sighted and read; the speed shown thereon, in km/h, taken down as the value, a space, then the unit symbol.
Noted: 135 km/h
